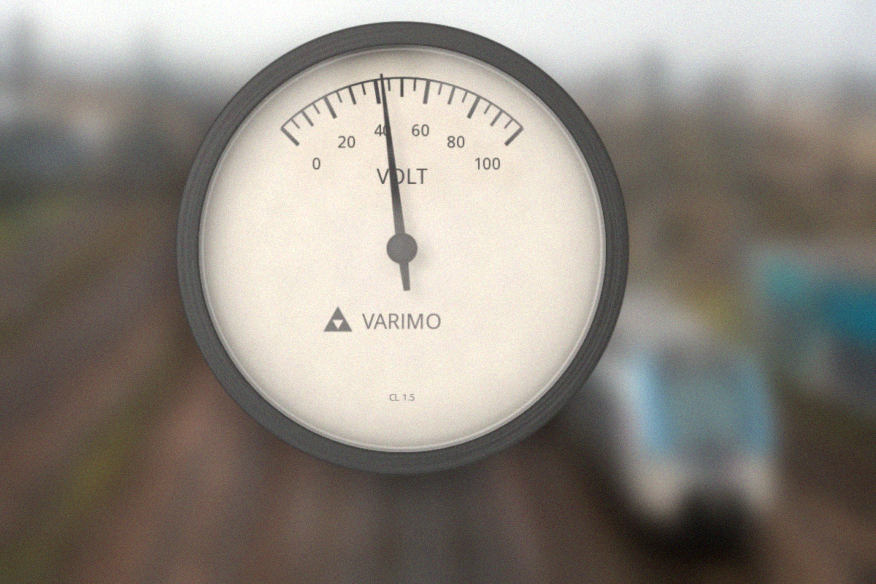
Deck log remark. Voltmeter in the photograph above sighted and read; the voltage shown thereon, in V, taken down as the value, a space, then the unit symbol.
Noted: 42.5 V
